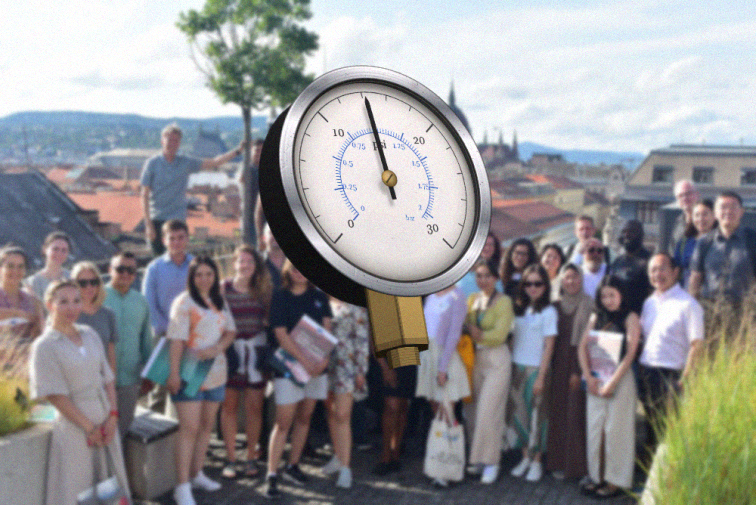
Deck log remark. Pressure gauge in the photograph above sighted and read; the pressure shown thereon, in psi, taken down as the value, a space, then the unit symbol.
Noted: 14 psi
